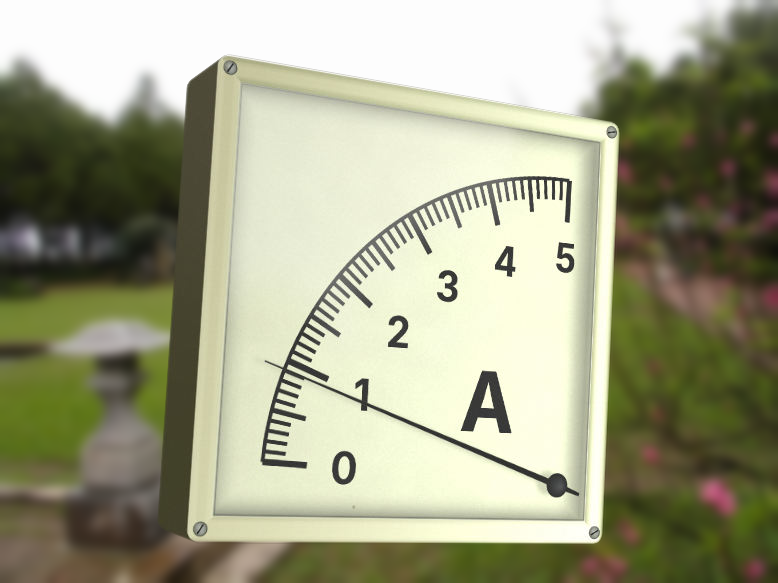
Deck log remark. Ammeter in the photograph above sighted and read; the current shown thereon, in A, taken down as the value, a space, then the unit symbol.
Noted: 0.9 A
